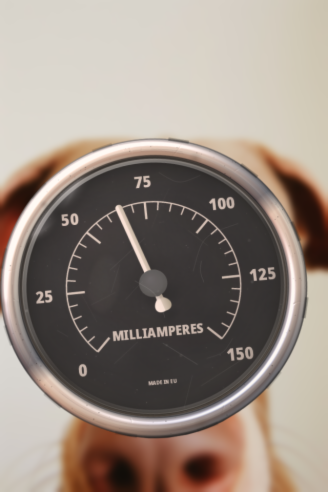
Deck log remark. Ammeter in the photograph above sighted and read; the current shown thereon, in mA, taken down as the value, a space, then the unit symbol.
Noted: 65 mA
